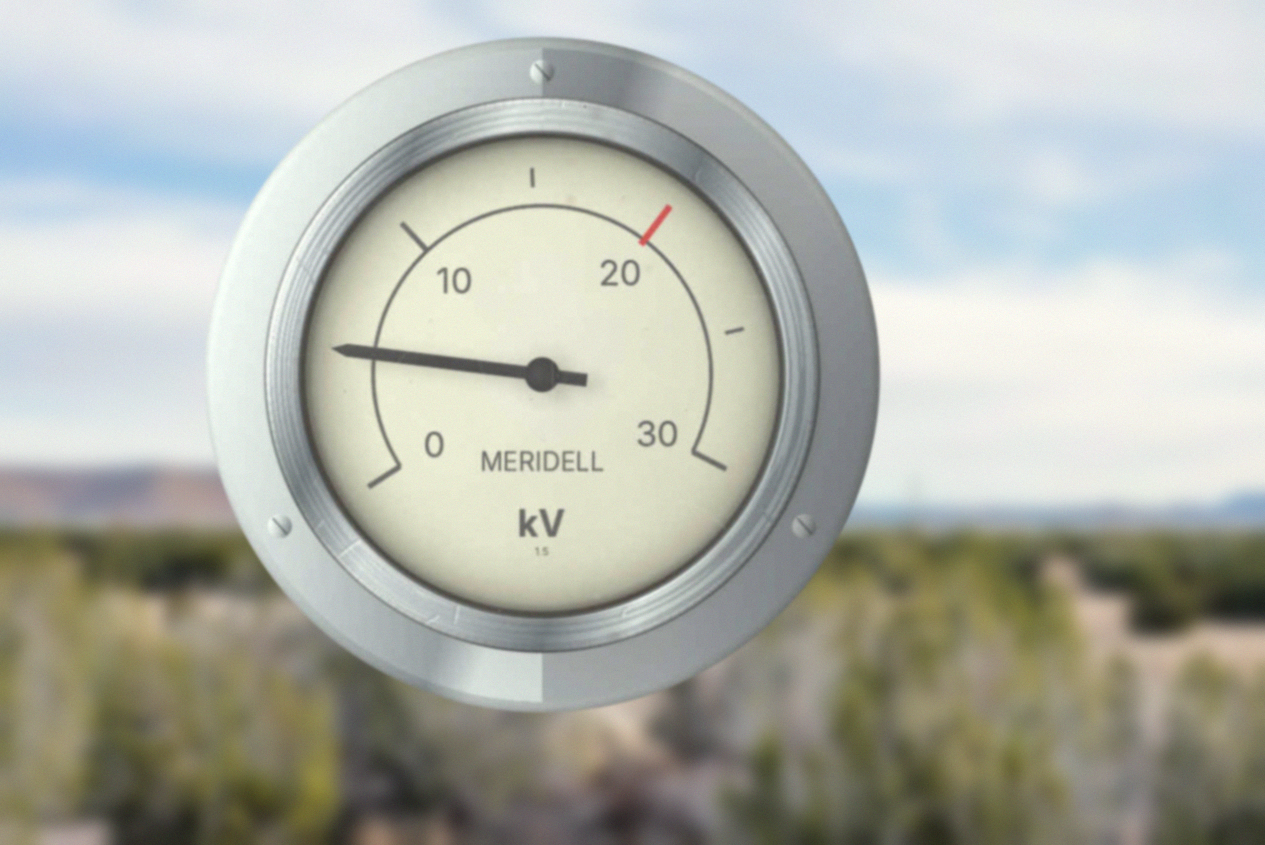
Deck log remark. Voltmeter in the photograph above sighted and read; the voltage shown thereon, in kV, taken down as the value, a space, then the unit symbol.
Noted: 5 kV
